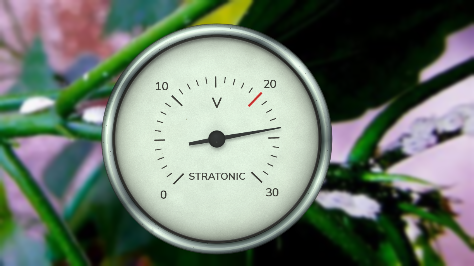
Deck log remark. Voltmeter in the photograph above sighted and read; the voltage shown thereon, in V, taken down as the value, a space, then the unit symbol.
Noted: 24 V
